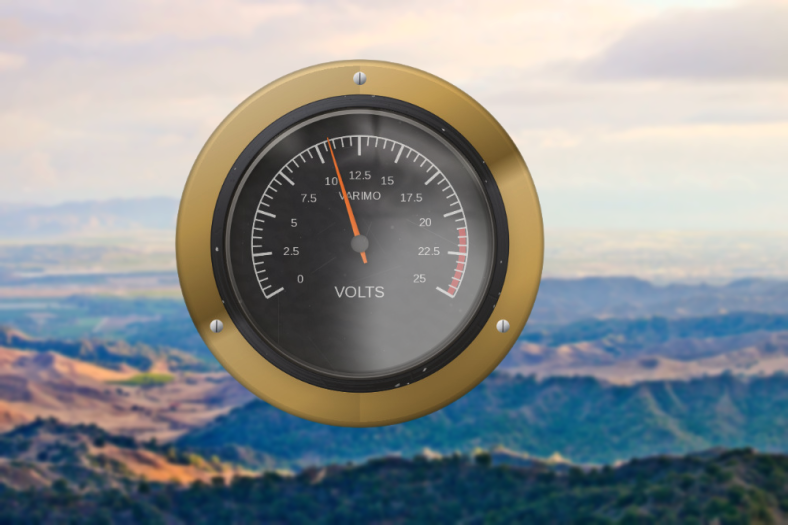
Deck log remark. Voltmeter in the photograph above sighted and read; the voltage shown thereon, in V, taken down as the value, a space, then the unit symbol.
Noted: 10.75 V
